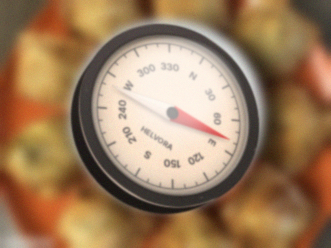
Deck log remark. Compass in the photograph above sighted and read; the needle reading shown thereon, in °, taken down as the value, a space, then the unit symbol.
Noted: 80 °
